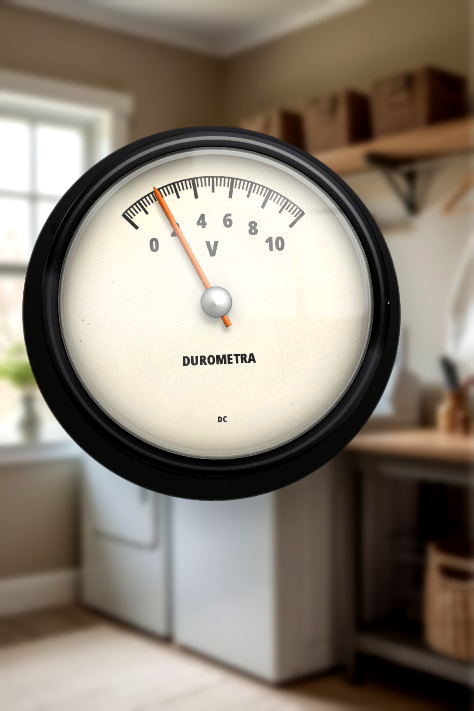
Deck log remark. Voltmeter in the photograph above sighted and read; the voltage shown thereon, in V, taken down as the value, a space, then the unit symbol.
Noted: 2 V
